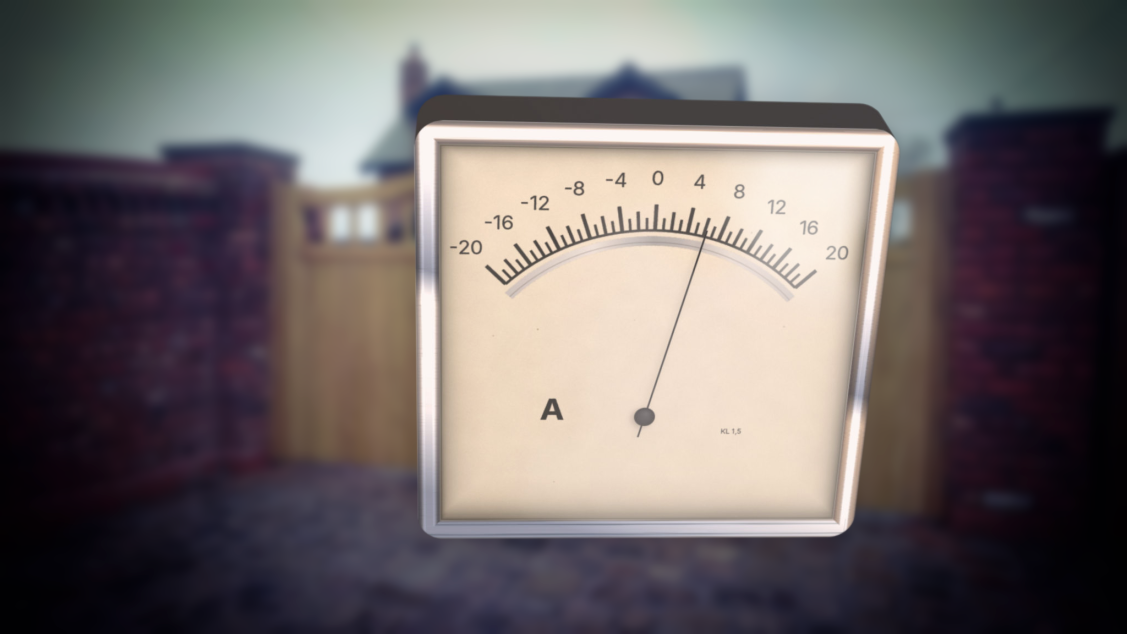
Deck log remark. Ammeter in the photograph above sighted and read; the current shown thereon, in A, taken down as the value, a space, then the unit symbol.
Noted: 6 A
